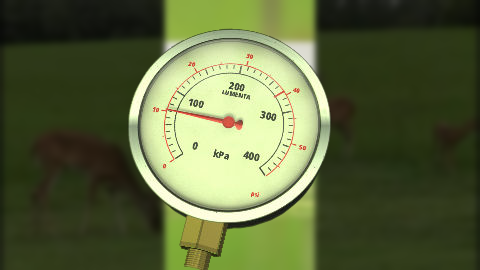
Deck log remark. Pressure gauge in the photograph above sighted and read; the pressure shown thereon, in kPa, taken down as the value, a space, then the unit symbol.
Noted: 70 kPa
